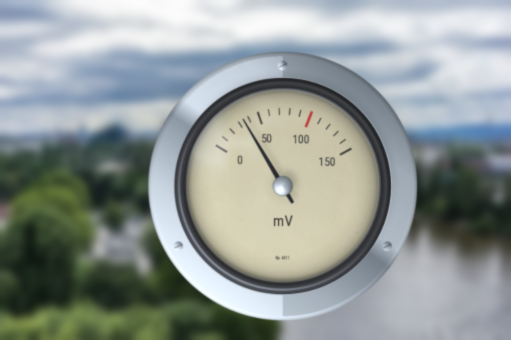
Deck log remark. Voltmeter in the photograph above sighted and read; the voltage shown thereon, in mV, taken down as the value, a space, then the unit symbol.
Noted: 35 mV
